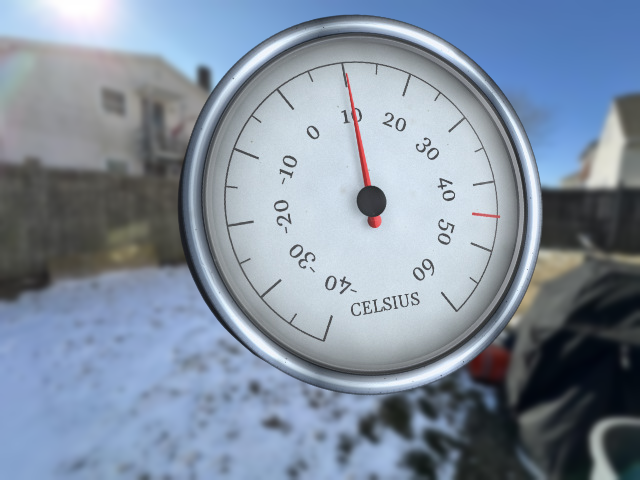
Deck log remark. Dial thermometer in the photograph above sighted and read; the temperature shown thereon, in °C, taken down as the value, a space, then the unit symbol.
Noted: 10 °C
